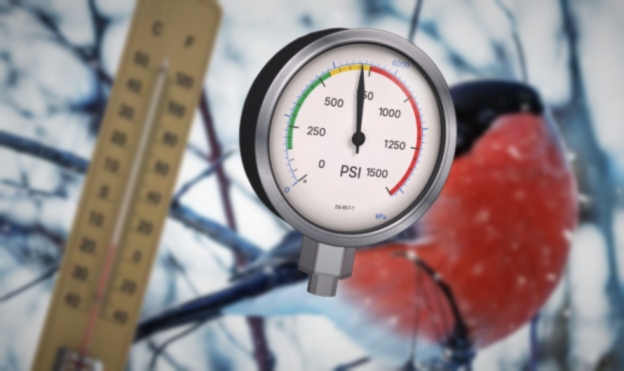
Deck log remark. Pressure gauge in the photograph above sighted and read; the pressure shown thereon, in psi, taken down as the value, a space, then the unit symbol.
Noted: 700 psi
